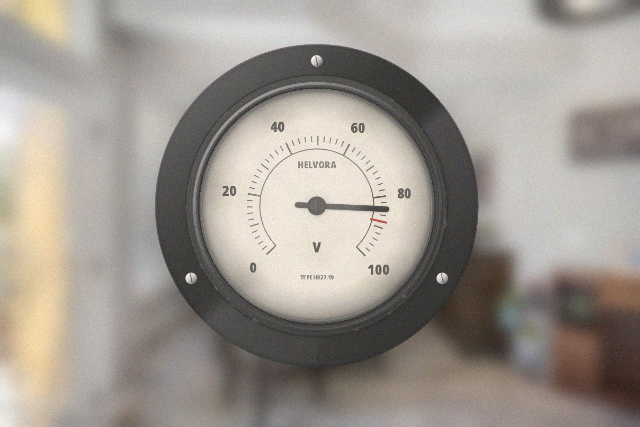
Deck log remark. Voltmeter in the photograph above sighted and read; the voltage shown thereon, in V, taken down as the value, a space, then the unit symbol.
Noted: 84 V
